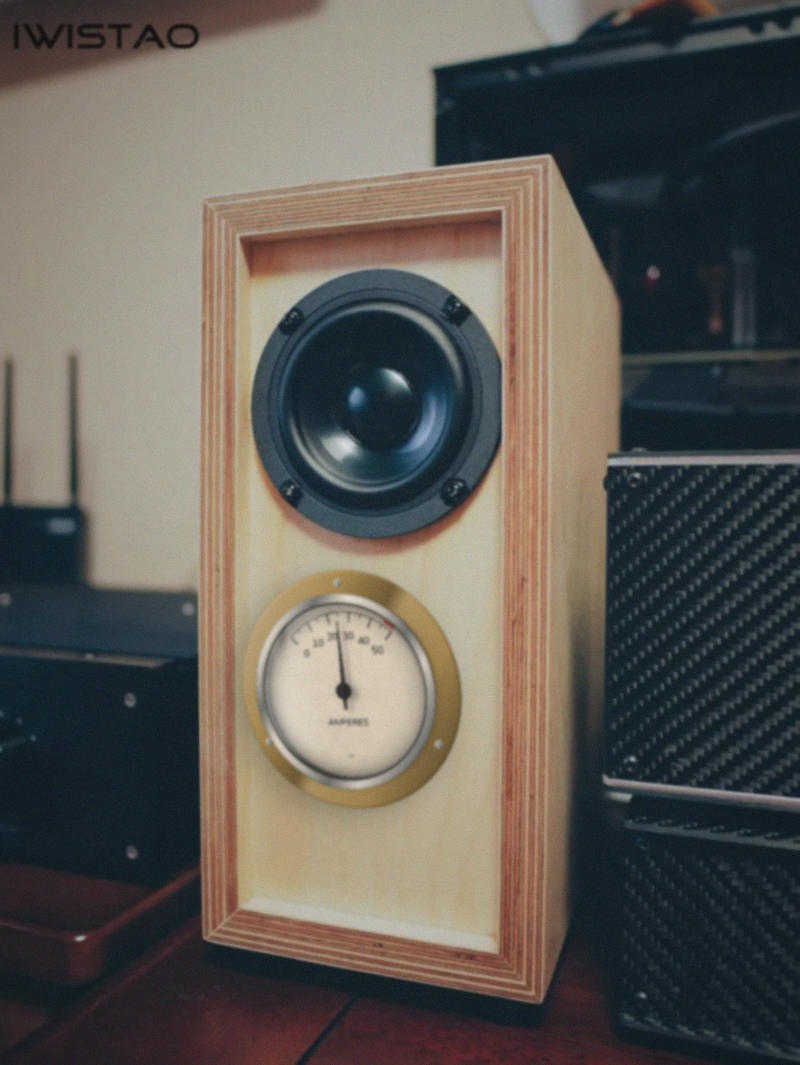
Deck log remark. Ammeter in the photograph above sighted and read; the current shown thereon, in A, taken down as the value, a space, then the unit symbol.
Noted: 25 A
